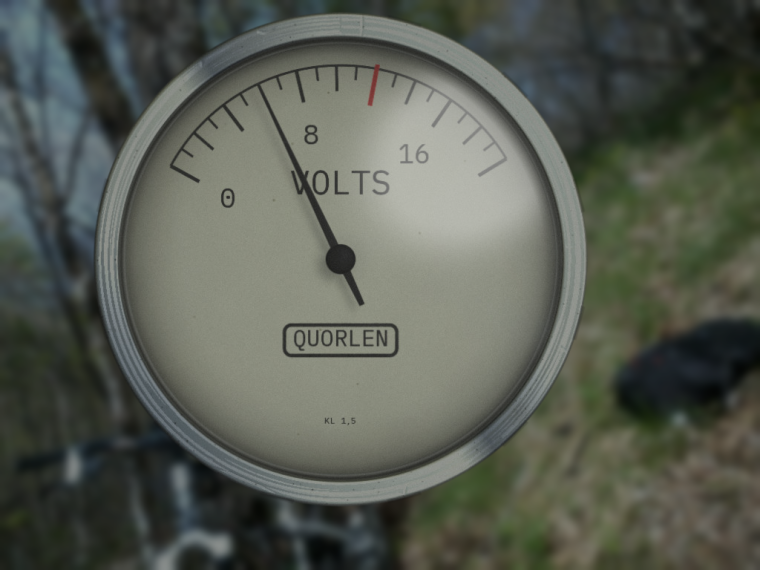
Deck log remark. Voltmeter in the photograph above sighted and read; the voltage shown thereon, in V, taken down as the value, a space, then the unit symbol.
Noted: 6 V
